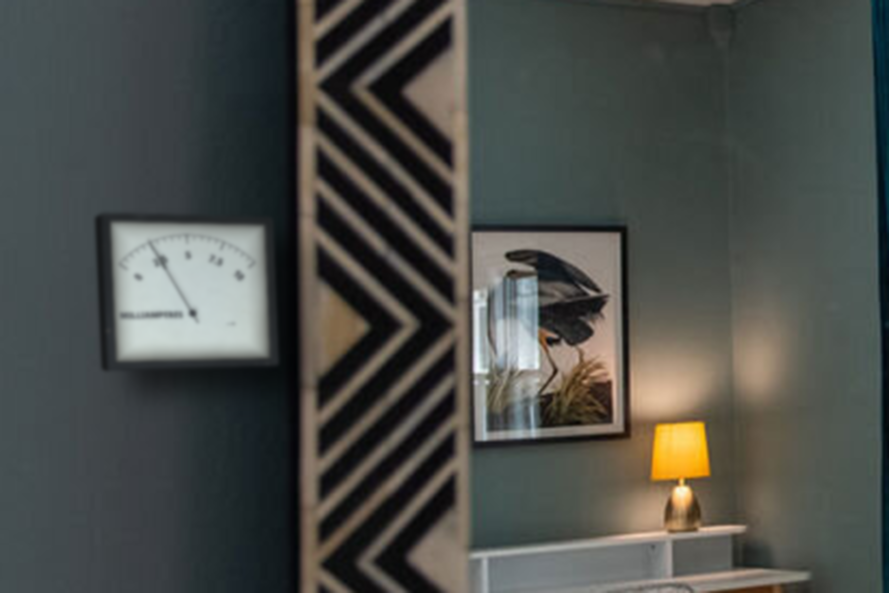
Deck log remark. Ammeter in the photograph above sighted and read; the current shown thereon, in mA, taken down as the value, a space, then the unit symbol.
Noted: 2.5 mA
